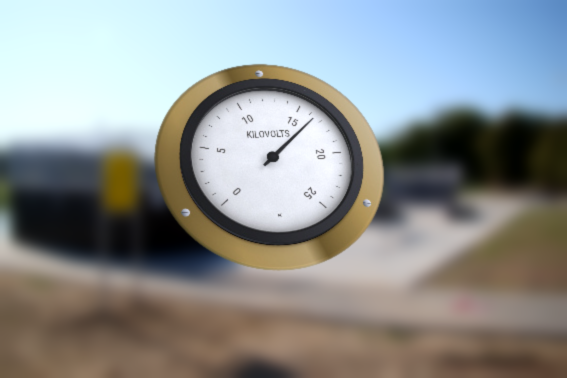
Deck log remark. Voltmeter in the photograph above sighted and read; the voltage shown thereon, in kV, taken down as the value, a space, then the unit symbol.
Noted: 16.5 kV
